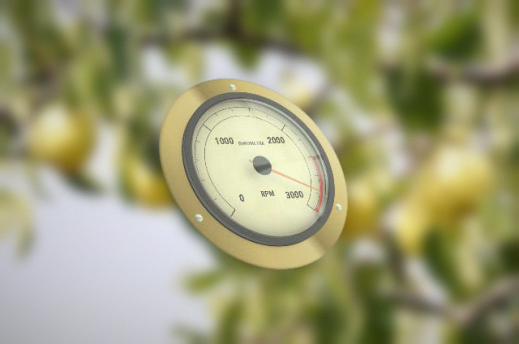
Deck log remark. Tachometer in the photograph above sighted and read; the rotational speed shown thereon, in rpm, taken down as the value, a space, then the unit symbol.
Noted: 2800 rpm
